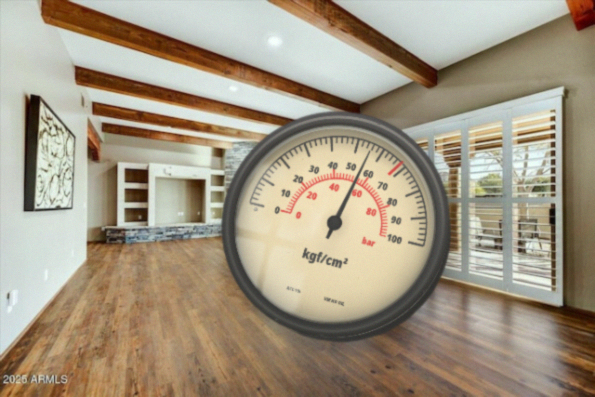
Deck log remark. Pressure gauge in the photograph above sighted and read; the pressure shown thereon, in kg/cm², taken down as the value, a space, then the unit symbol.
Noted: 56 kg/cm²
